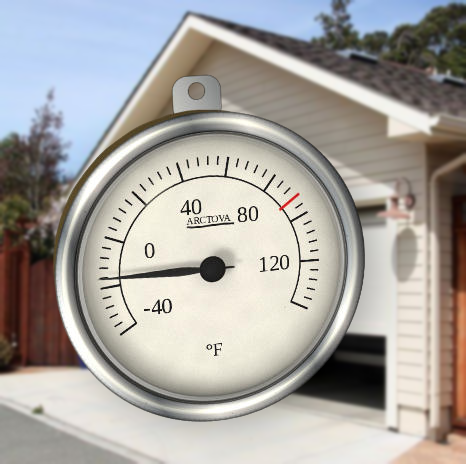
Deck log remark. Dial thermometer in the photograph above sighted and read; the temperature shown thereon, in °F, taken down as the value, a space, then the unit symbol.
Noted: -16 °F
